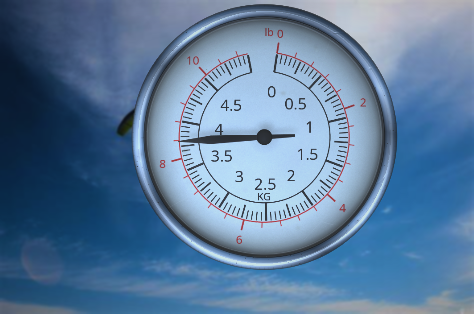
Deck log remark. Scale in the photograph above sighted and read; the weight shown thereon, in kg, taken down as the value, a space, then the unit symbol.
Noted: 3.8 kg
